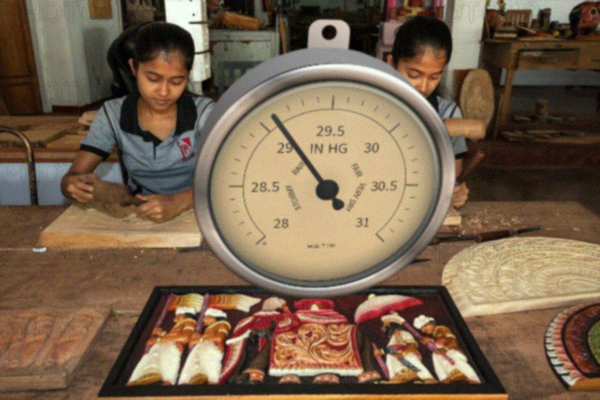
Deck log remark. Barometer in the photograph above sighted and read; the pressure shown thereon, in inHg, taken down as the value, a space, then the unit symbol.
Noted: 29.1 inHg
